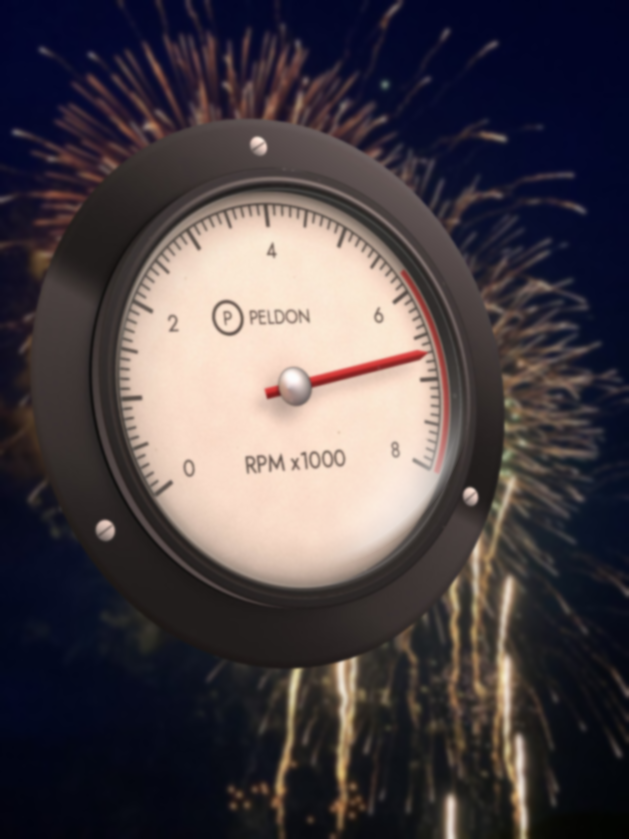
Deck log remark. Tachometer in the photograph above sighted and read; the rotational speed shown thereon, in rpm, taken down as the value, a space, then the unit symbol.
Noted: 6700 rpm
